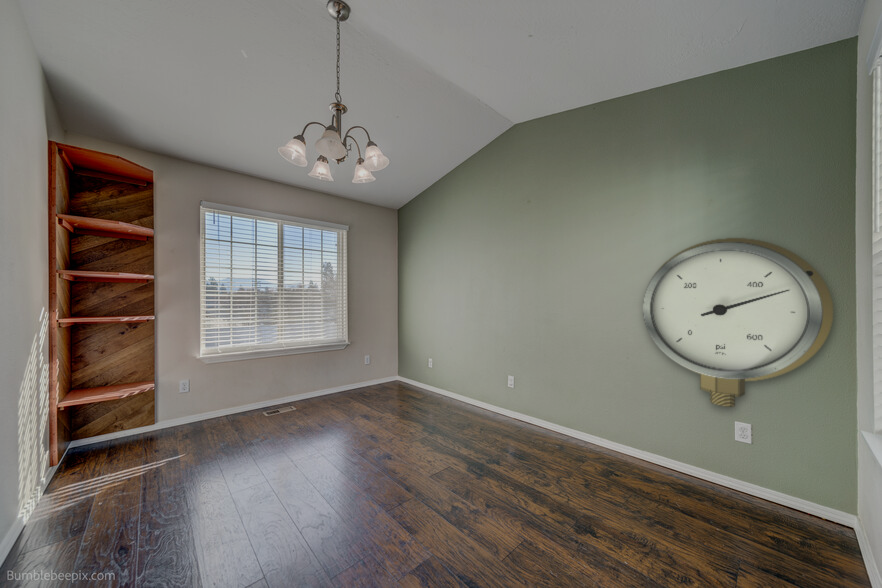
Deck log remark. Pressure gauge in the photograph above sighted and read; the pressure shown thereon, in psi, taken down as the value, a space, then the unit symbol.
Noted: 450 psi
